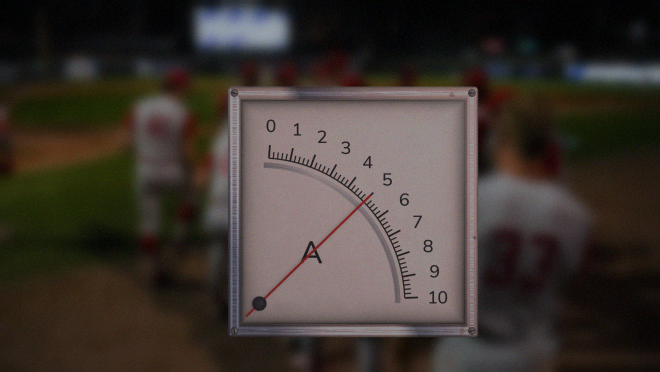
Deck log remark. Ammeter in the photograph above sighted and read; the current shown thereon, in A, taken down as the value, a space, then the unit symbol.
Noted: 5 A
